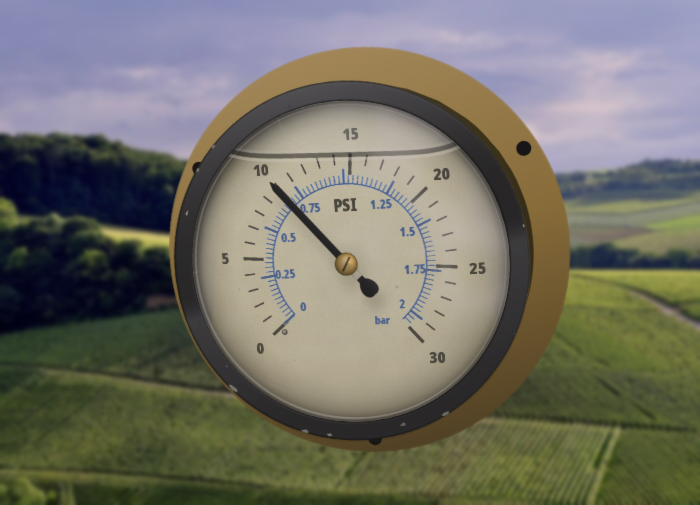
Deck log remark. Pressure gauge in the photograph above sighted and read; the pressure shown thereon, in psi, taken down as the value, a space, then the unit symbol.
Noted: 10 psi
